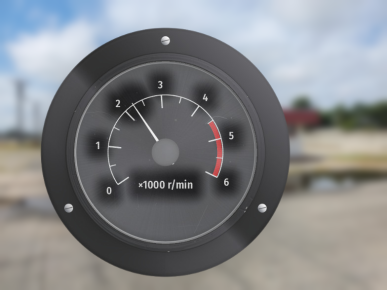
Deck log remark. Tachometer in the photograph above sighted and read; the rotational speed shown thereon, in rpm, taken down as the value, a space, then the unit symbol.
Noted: 2250 rpm
